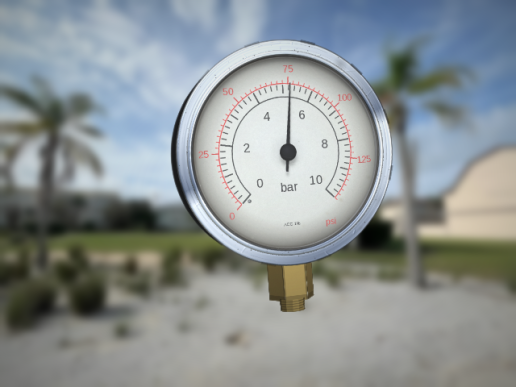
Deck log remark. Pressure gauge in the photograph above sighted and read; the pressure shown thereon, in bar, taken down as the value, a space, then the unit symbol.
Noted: 5.2 bar
